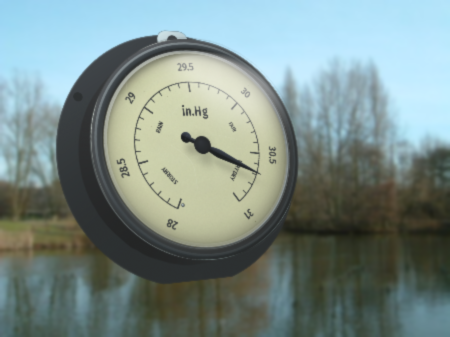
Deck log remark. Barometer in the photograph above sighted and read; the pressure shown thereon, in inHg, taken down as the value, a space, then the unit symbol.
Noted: 30.7 inHg
